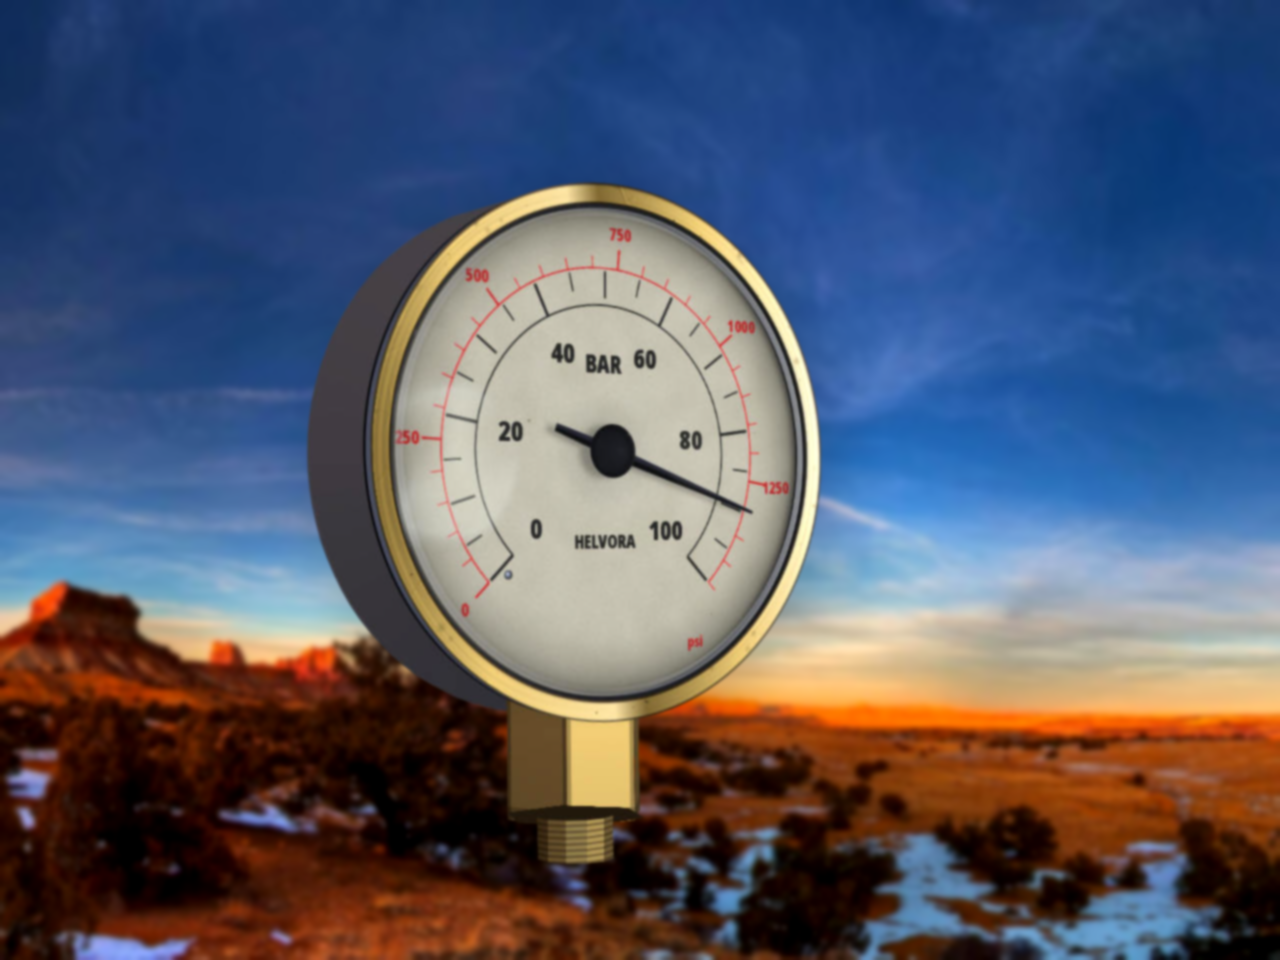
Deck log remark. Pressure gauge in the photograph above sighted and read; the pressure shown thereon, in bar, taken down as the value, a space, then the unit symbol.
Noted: 90 bar
